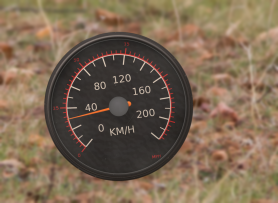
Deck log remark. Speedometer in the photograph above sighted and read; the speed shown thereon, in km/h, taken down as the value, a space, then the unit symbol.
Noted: 30 km/h
